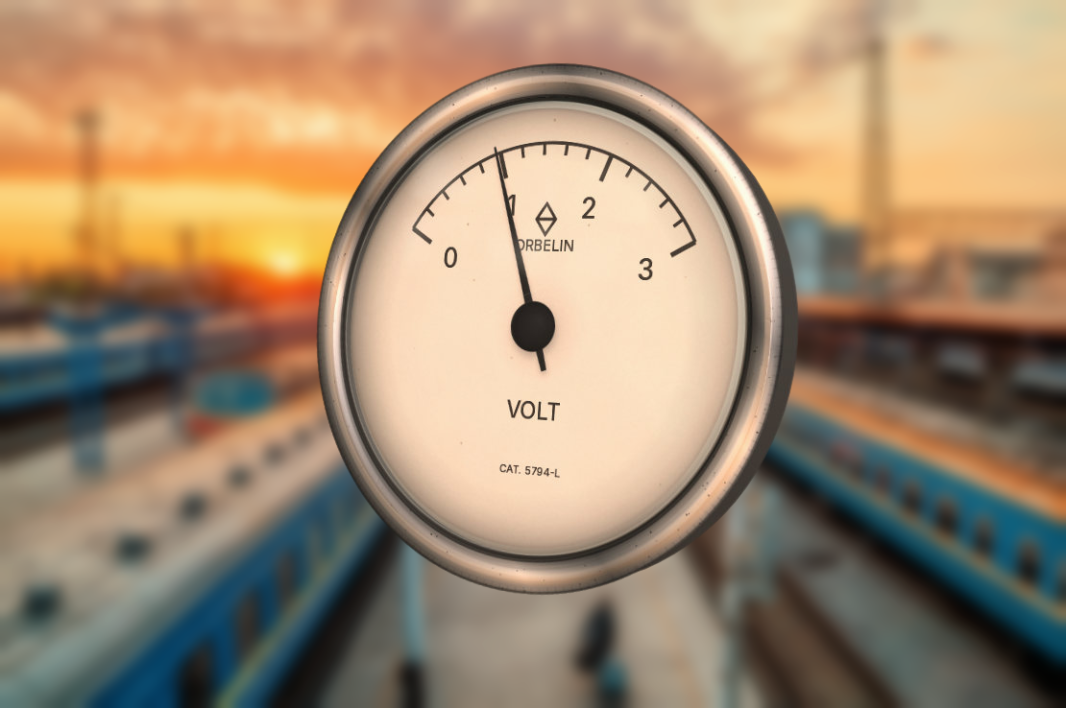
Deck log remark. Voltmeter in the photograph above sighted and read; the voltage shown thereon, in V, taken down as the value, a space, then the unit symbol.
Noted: 1 V
